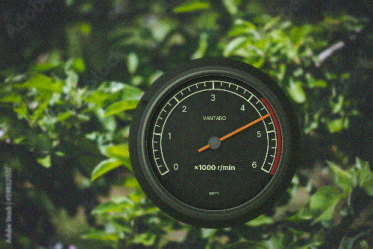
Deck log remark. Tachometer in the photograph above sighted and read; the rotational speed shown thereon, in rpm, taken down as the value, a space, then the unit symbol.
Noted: 4600 rpm
